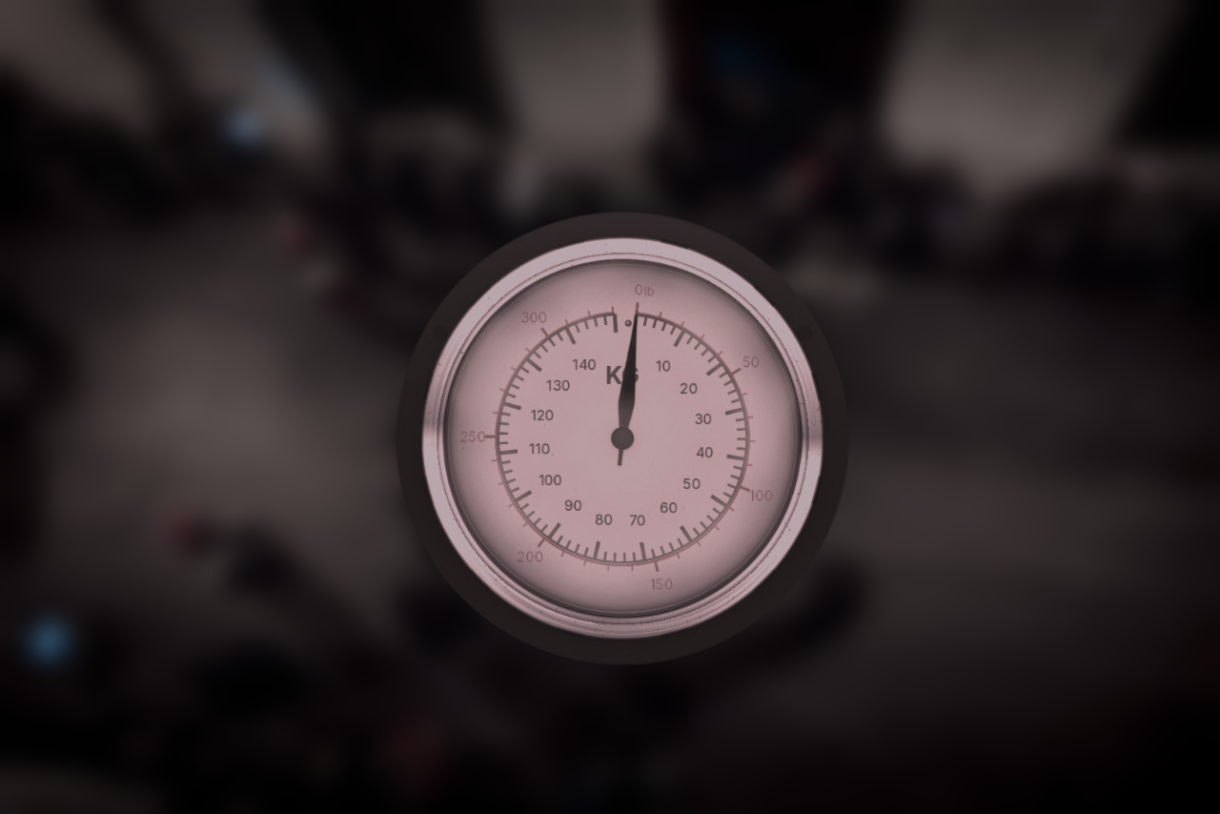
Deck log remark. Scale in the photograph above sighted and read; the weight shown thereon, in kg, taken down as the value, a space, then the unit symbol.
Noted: 0 kg
